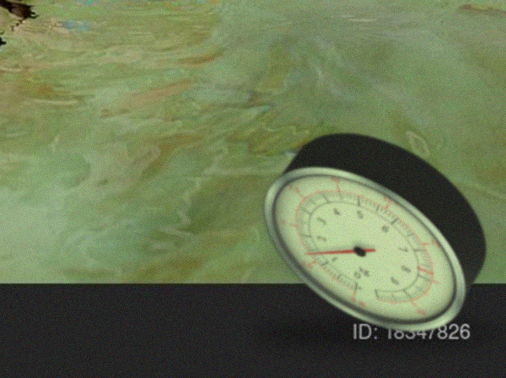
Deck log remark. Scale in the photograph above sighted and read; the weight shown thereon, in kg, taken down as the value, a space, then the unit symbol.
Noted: 1.5 kg
